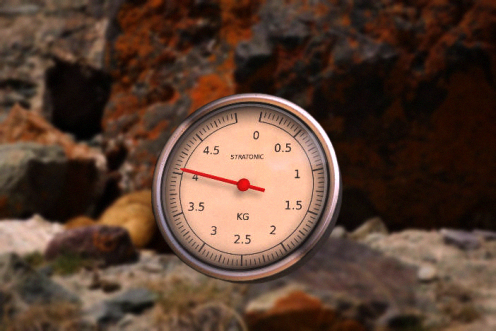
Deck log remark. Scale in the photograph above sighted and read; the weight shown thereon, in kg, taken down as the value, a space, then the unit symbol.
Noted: 4.05 kg
